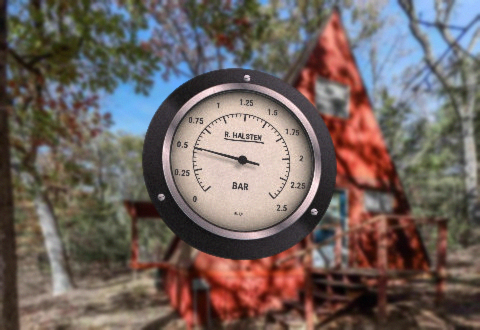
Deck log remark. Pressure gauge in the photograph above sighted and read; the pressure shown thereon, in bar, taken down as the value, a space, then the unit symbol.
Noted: 0.5 bar
